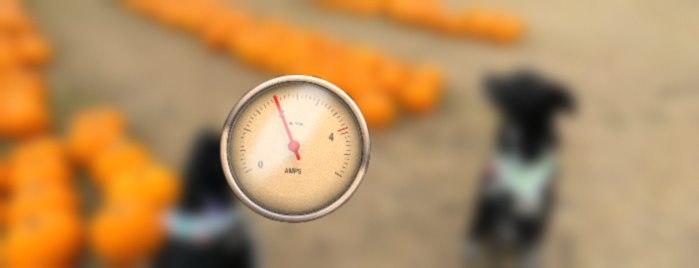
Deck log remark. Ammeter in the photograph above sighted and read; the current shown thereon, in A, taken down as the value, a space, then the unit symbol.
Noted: 2 A
